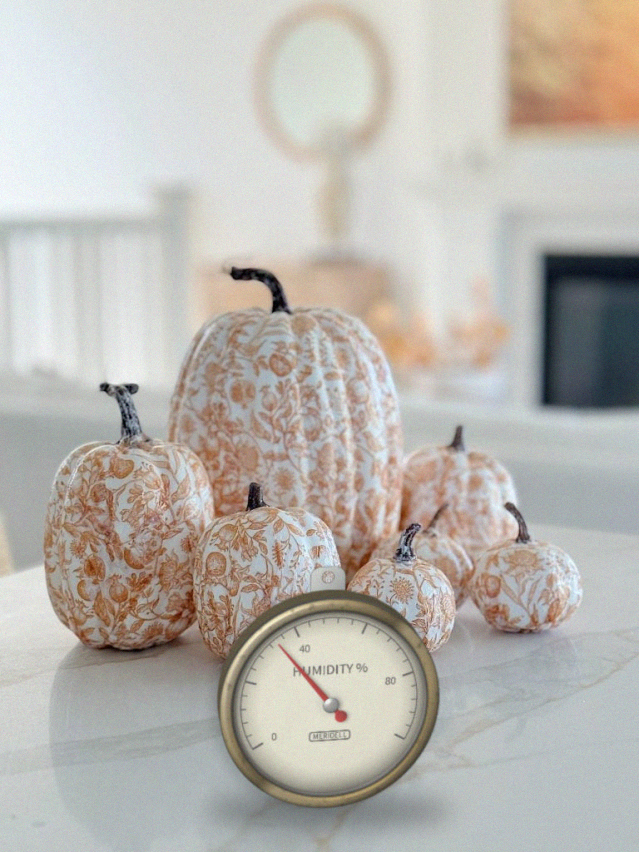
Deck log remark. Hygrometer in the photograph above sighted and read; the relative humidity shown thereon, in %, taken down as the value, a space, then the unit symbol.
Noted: 34 %
